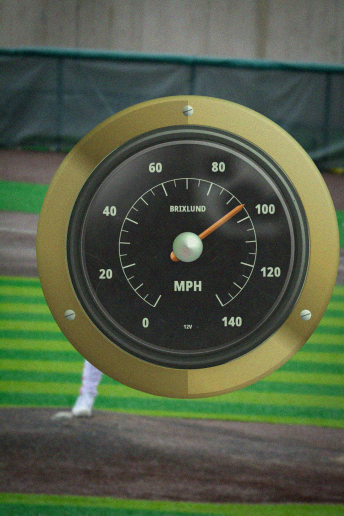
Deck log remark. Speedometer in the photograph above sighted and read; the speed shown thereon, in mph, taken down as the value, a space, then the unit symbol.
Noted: 95 mph
